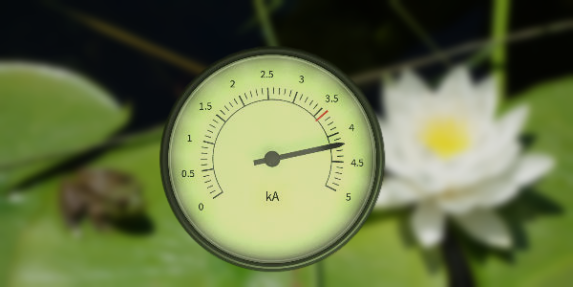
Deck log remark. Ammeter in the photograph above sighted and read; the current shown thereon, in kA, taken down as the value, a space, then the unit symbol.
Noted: 4.2 kA
